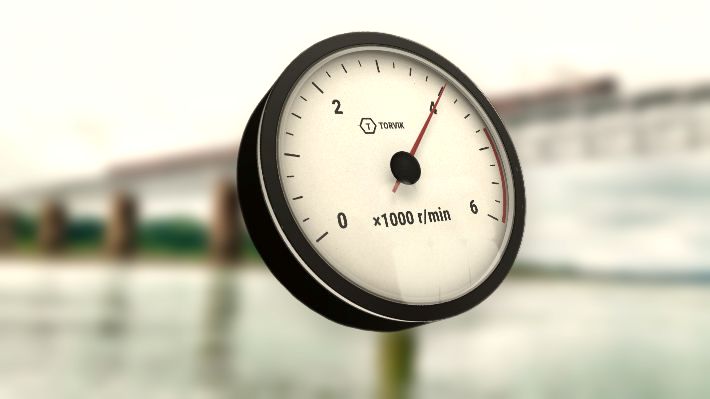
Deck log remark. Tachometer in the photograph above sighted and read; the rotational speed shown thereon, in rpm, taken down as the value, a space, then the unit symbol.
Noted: 4000 rpm
